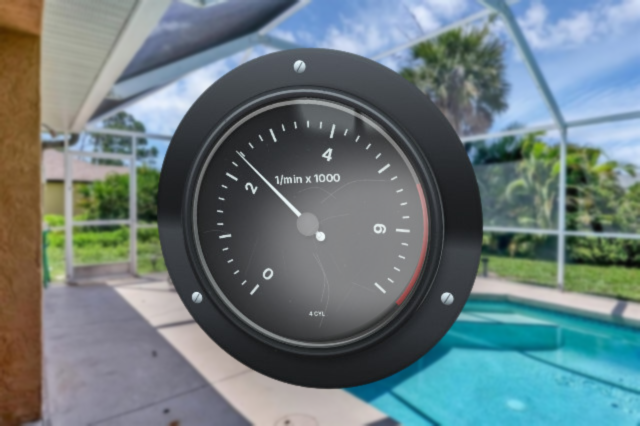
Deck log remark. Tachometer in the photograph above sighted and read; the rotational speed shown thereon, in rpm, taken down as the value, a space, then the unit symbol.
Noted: 2400 rpm
